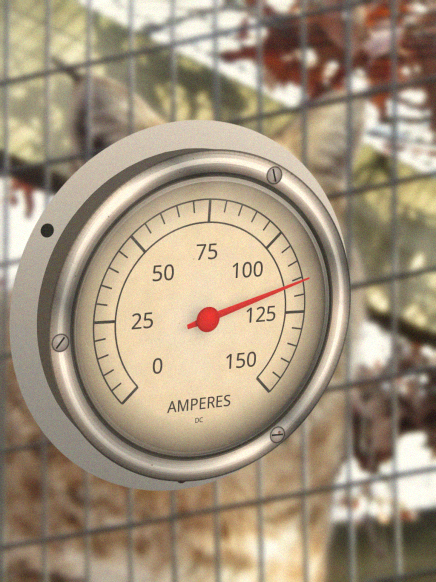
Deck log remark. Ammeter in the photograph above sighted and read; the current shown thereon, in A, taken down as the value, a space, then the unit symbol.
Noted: 115 A
